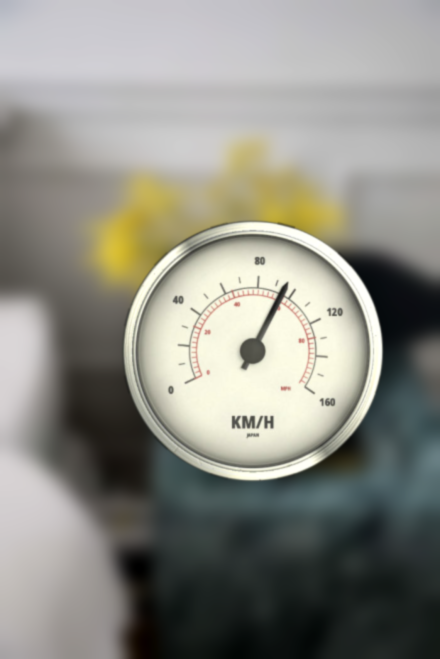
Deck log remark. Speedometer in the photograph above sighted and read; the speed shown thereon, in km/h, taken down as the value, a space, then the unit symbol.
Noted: 95 km/h
